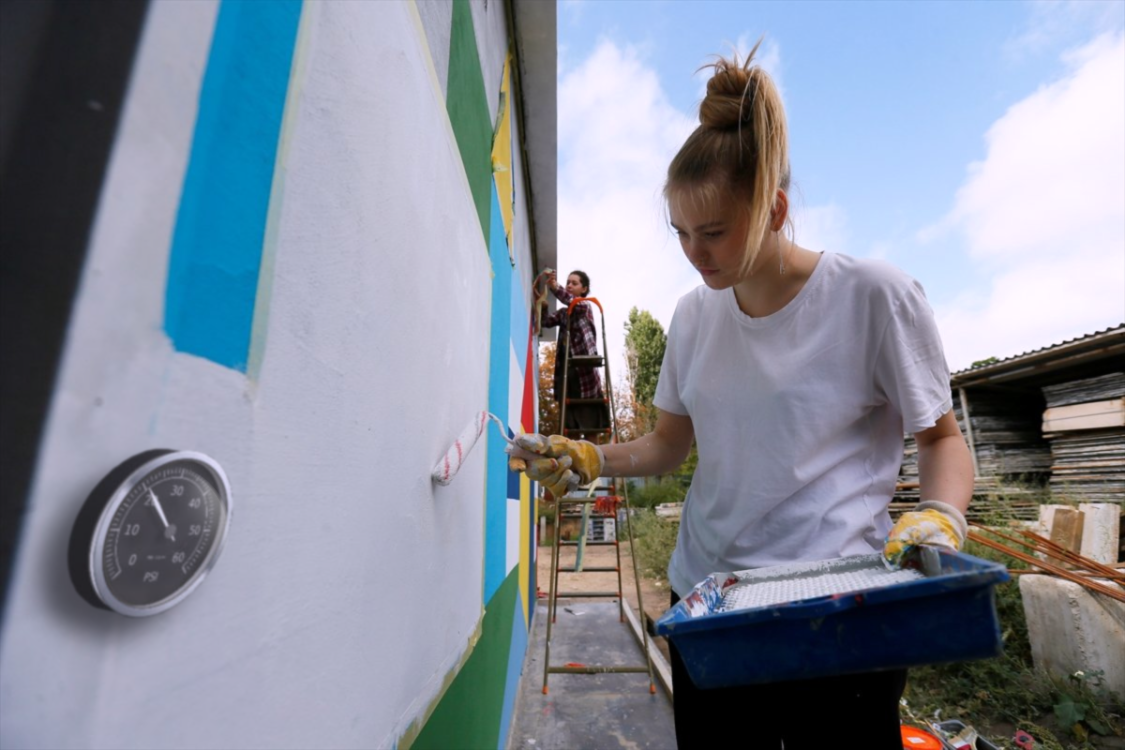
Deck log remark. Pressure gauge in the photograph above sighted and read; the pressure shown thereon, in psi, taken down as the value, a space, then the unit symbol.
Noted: 20 psi
